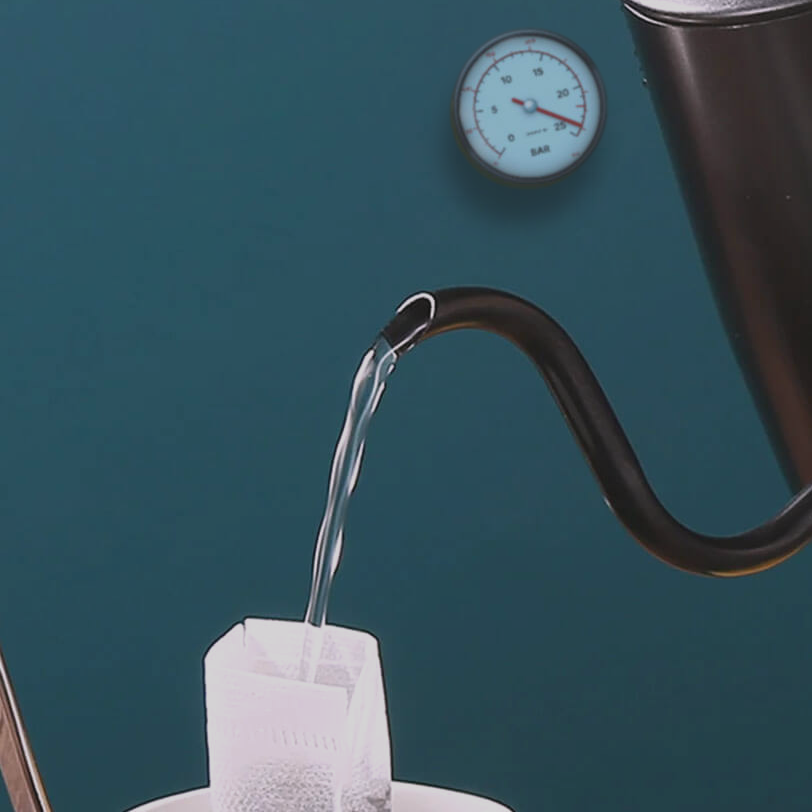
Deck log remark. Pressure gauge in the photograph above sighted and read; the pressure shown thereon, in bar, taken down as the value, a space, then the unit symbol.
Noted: 24 bar
